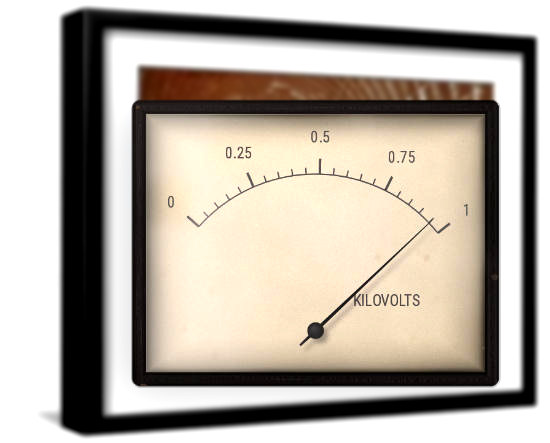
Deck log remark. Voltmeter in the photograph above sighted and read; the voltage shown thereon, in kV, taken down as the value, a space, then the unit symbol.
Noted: 0.95 kV
